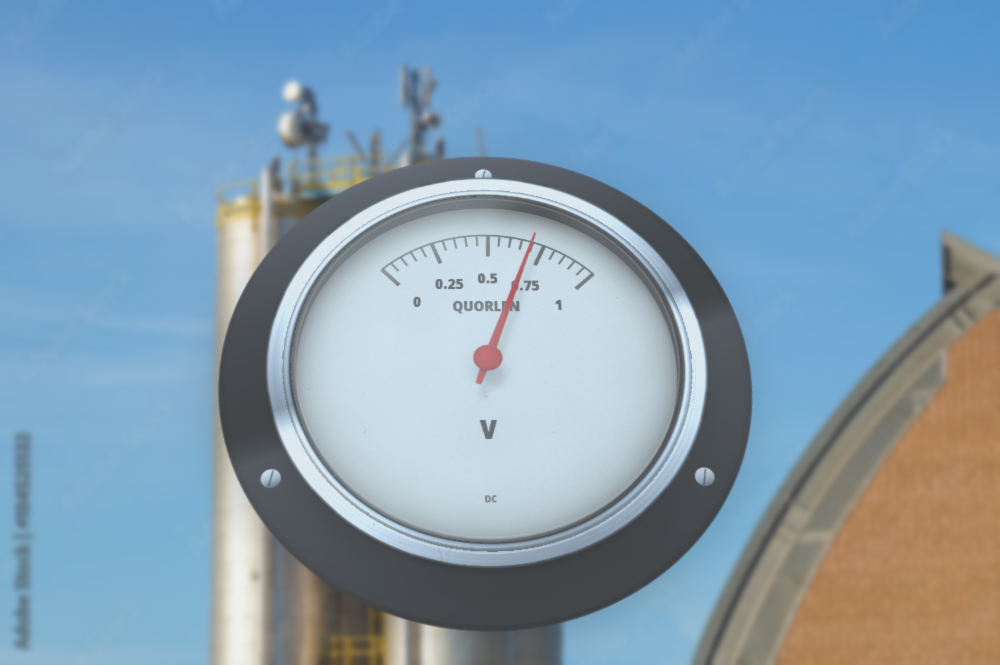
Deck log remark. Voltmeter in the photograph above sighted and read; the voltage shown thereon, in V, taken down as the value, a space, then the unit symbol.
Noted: 0.7 V
